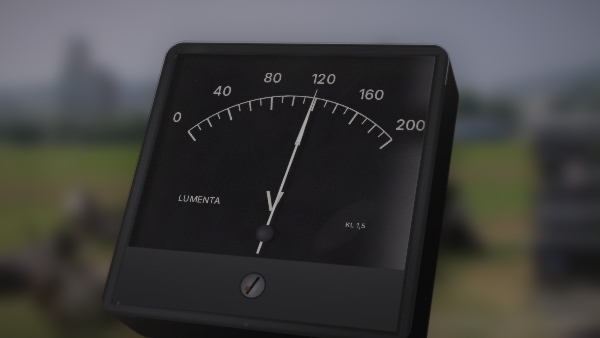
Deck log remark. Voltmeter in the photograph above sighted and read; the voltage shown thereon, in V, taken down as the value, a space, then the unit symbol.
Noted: 120 V
